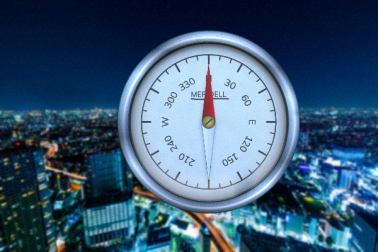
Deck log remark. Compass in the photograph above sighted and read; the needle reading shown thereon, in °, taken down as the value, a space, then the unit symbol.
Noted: 0 °
